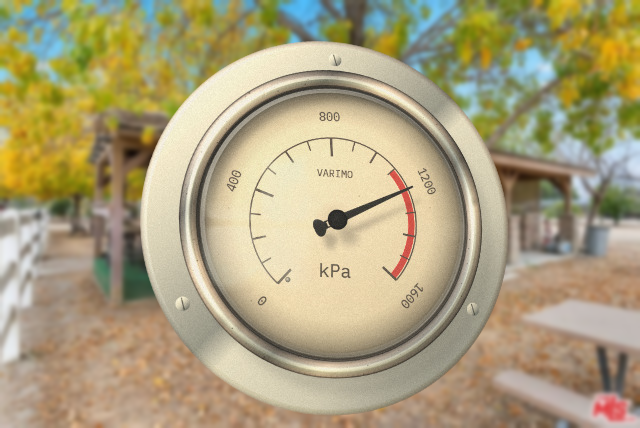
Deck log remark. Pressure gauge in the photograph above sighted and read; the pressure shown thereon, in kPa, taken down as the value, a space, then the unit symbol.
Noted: 1200 kPa
